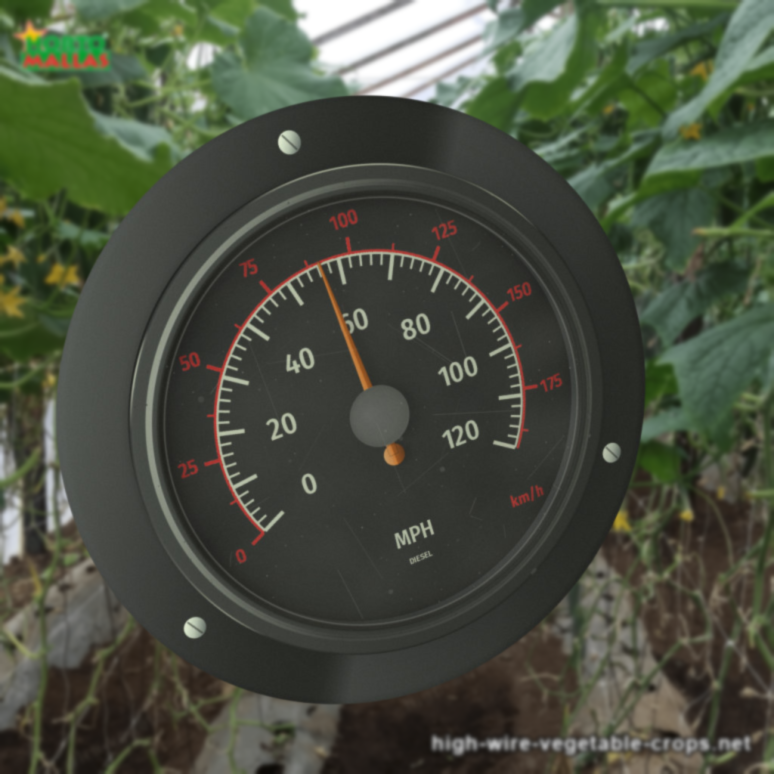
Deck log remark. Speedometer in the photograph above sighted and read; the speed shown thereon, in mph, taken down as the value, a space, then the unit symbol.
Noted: 56 mph
